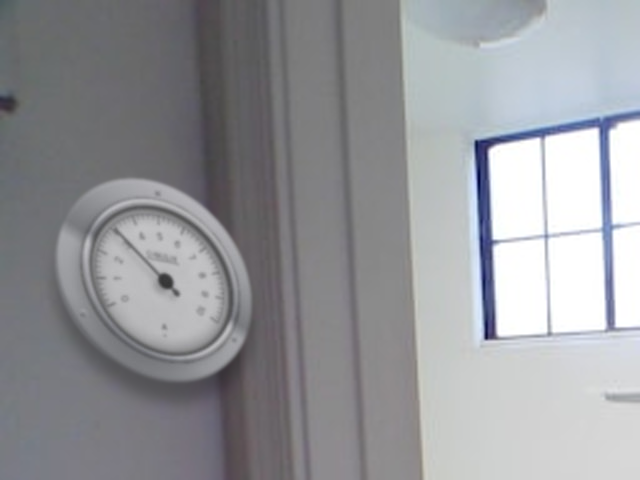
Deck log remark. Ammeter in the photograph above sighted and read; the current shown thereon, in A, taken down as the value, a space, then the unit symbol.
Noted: 3 A
